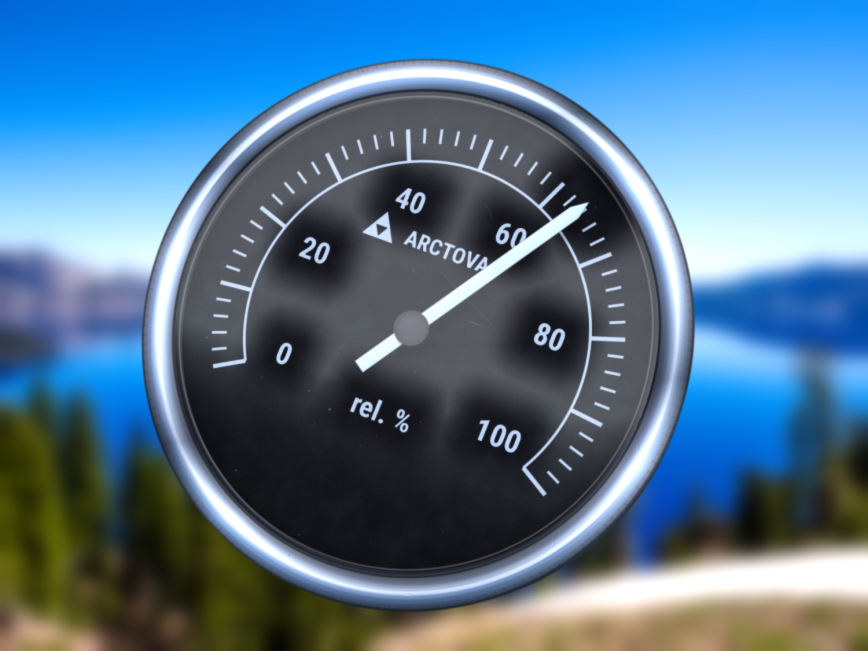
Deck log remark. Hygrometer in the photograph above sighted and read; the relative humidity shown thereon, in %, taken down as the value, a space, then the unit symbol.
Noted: 64 %
